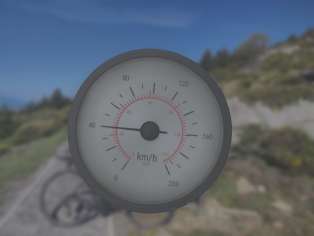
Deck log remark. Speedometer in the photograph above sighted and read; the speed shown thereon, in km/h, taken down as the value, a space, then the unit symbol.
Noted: 40 km/h
